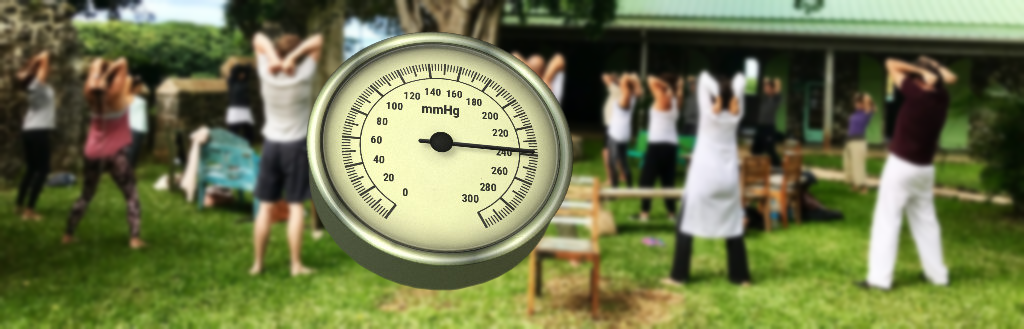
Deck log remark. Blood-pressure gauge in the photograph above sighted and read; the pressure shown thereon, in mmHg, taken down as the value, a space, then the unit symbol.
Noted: 240 mmHg
